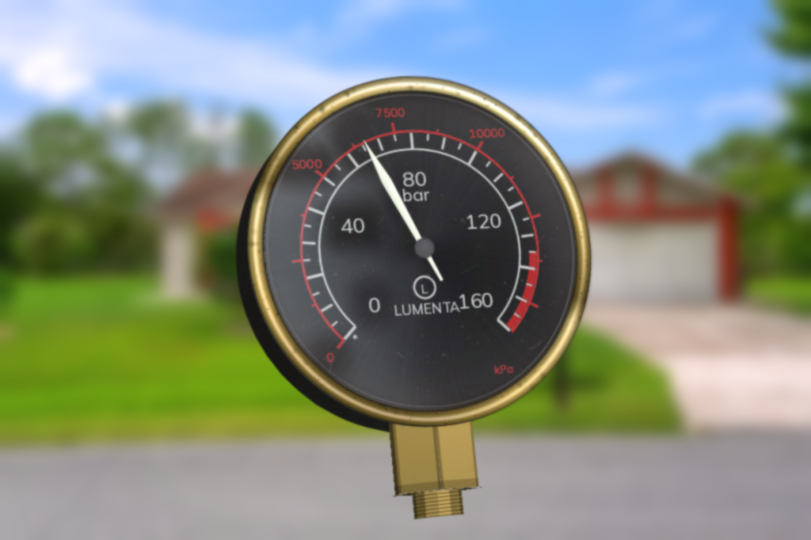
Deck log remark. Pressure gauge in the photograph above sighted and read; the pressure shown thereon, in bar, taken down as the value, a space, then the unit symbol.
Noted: 65 bar
